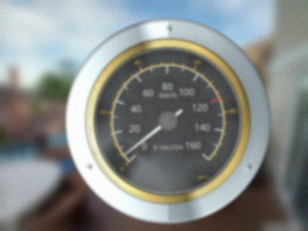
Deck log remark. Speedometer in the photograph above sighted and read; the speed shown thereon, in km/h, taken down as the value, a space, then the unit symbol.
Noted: 5 km/h
